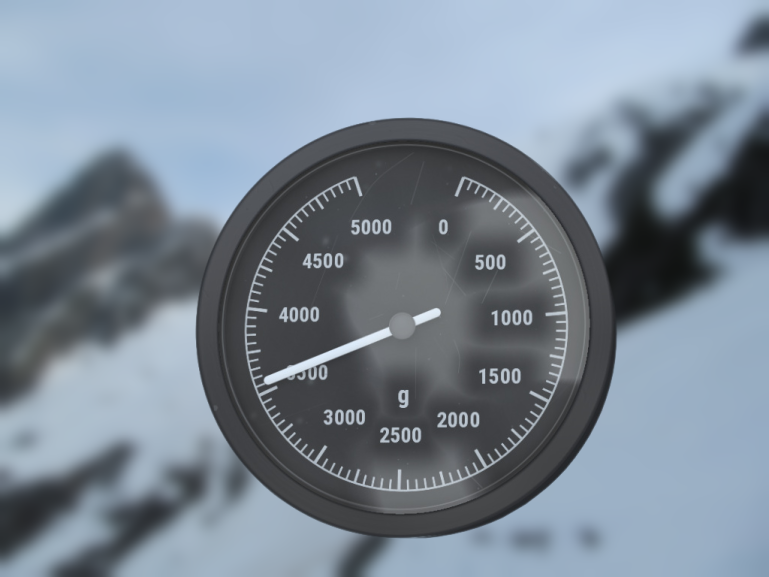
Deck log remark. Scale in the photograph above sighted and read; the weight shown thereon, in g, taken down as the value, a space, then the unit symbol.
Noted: 3550 g
